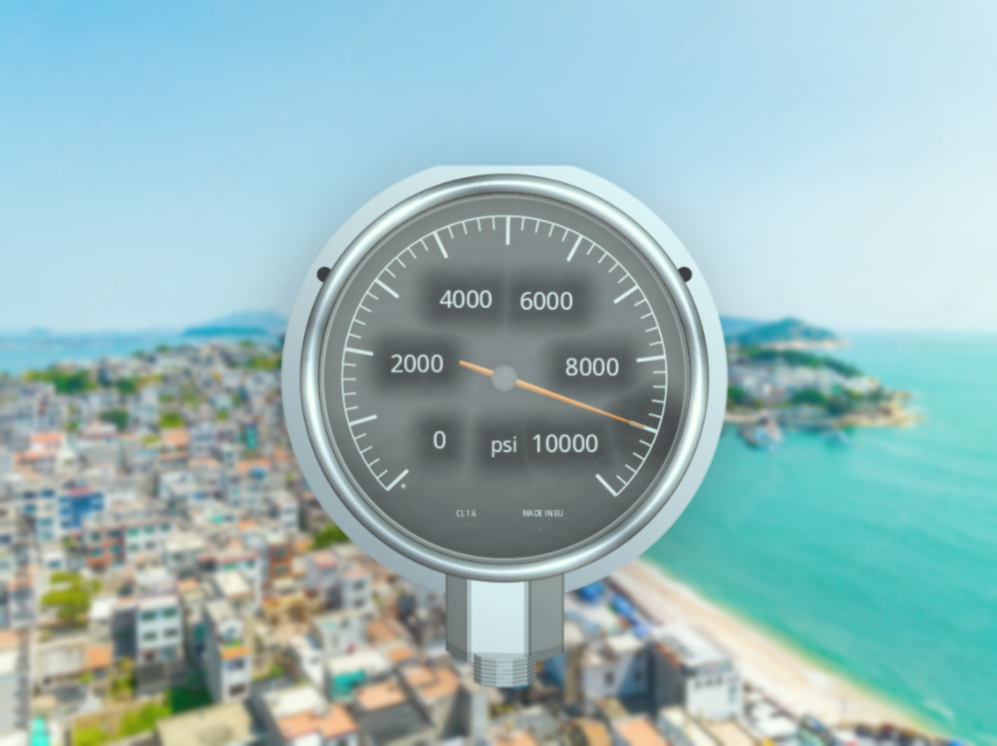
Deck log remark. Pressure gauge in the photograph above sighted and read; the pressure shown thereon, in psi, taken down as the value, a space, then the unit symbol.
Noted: 9000 psi
